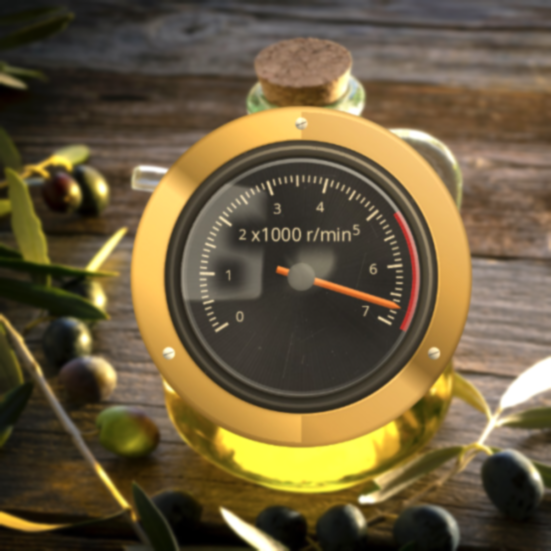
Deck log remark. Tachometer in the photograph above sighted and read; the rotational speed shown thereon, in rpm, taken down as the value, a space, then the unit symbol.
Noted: 6700 rpm
